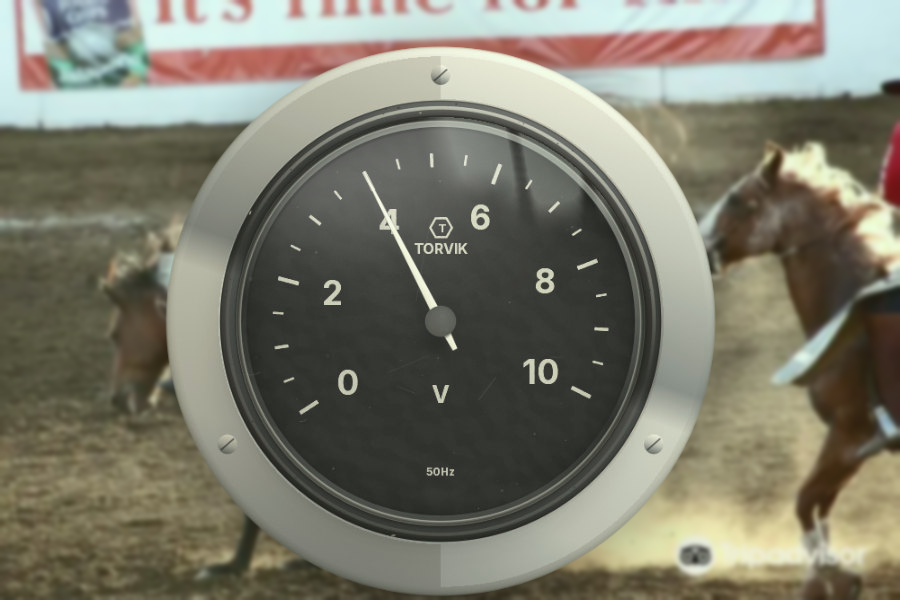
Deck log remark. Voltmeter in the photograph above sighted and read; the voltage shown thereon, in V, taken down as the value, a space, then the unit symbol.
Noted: 4 V
